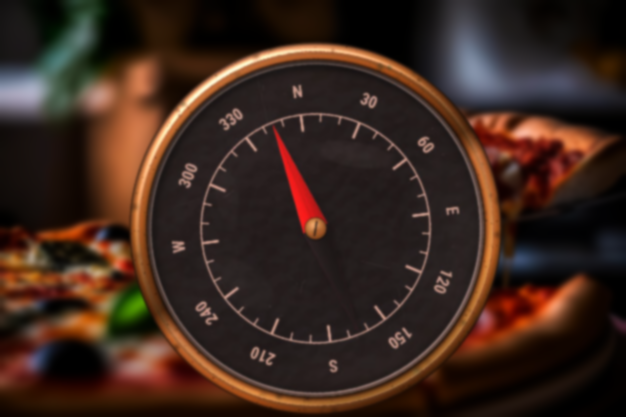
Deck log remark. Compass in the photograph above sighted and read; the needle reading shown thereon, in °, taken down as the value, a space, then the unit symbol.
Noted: 345 °
